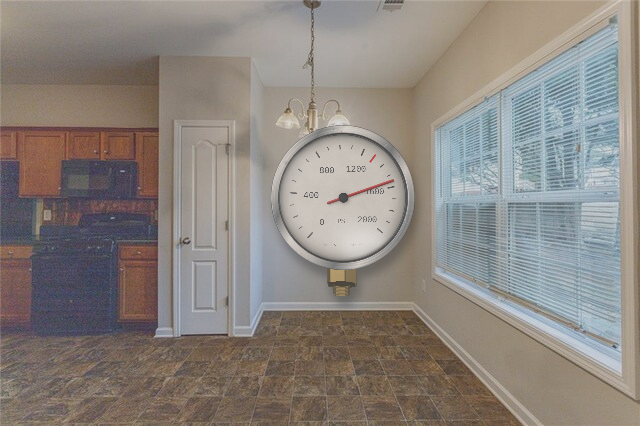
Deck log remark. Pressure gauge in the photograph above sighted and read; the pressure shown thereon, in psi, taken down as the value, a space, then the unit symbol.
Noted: 1550 psi
